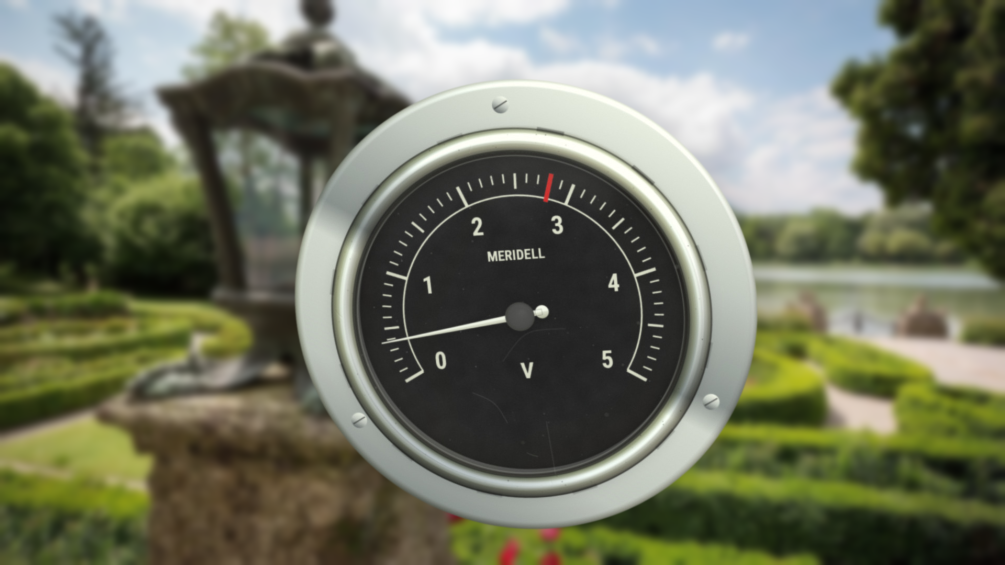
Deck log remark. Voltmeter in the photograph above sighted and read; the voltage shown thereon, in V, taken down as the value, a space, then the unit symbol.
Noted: 0.4 V
